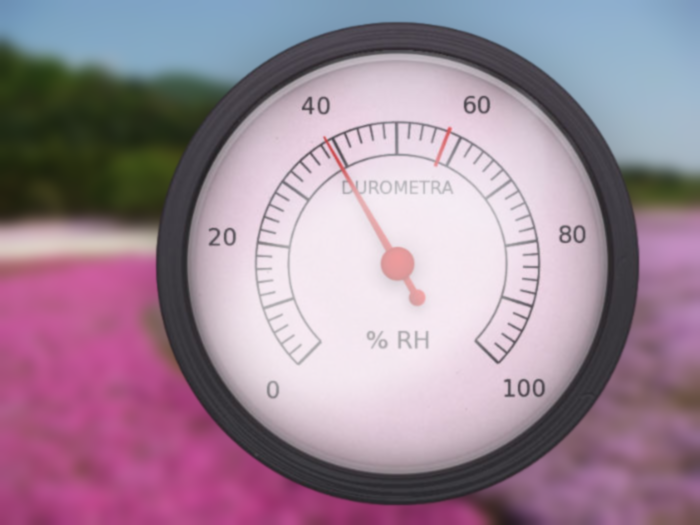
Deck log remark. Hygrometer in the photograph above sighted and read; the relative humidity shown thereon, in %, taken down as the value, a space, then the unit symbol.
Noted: 39 %
